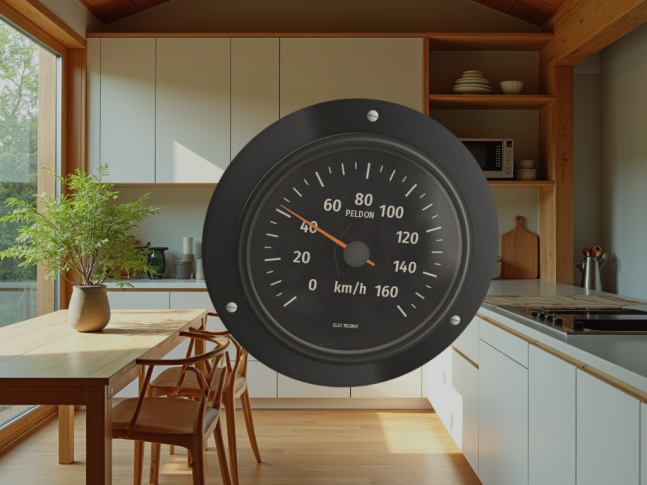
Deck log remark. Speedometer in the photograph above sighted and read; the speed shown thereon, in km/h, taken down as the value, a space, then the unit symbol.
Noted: 42.5 km/h
